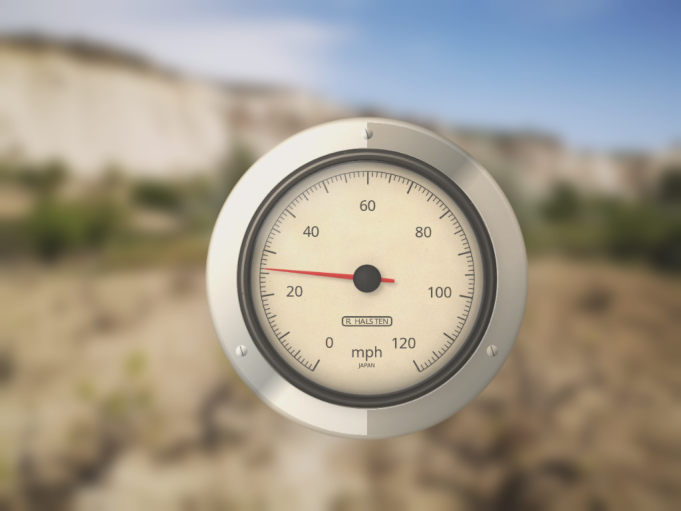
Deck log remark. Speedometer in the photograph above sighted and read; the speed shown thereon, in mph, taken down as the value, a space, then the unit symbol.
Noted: 26 mph
